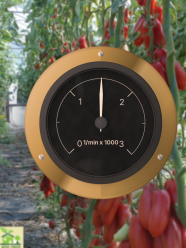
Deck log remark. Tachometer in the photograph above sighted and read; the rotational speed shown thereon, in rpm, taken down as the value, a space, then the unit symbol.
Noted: 1500 rpm
